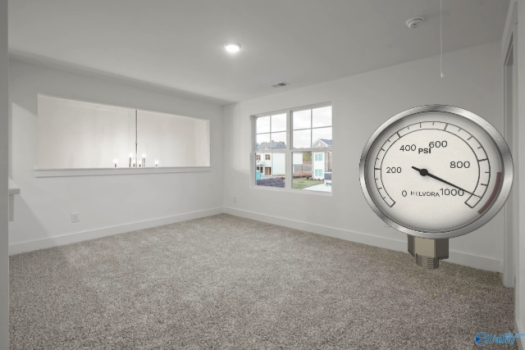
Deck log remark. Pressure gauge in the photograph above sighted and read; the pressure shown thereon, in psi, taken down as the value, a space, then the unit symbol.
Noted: 950 psi
